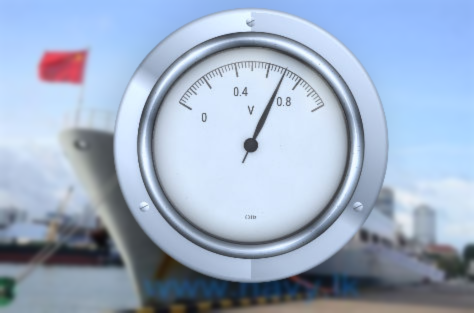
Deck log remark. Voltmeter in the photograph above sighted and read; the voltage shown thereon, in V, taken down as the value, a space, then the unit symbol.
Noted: 0.7 V
